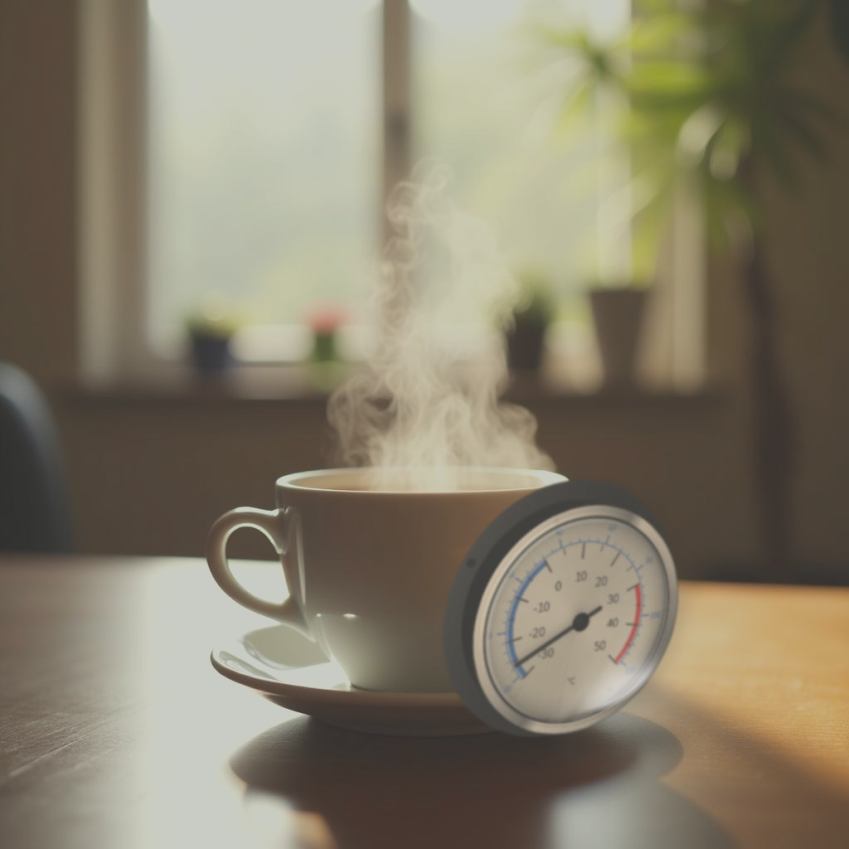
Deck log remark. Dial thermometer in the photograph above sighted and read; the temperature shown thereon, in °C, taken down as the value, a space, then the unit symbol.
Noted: -25 °C
